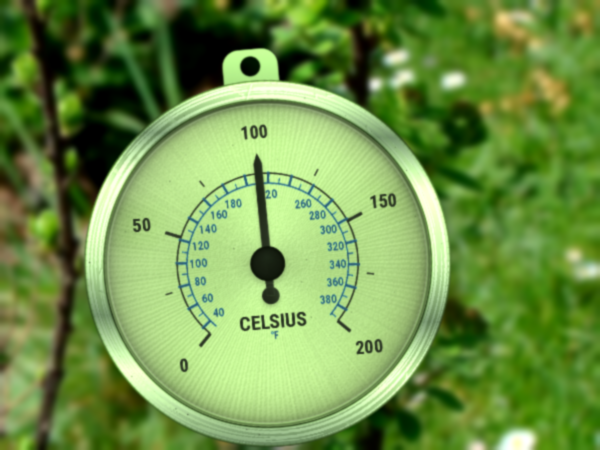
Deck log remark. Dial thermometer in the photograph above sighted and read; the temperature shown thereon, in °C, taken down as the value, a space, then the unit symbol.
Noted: 100 °C
